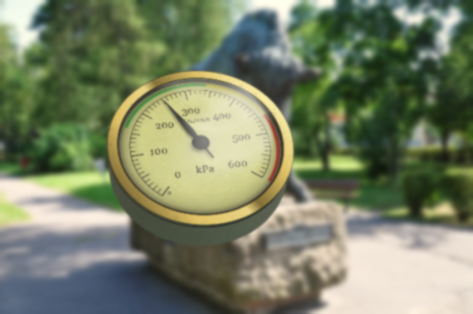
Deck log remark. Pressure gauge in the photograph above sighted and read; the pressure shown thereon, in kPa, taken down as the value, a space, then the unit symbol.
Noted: 250 kPa
